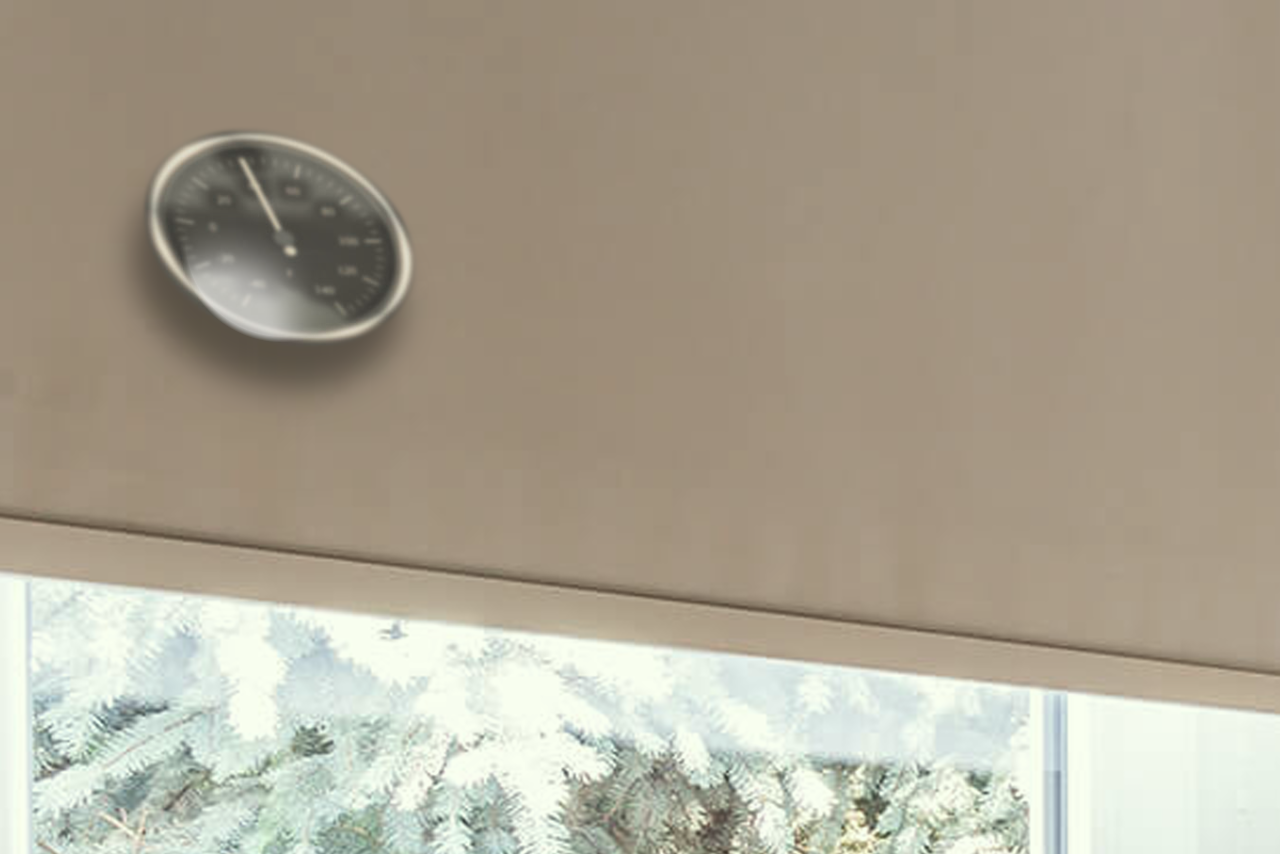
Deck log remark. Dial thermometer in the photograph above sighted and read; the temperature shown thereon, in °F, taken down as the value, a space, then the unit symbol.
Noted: 40 °F
